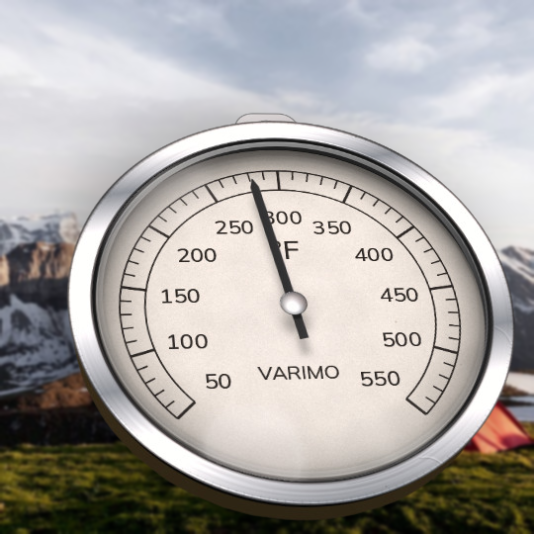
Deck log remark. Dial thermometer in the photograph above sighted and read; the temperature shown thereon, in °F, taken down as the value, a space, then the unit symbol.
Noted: 280 °F
